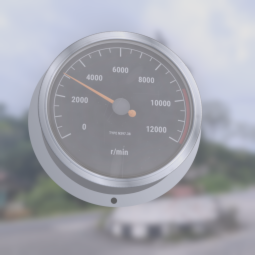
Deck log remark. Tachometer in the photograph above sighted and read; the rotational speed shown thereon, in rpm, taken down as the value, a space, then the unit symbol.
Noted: 3000 rpm
